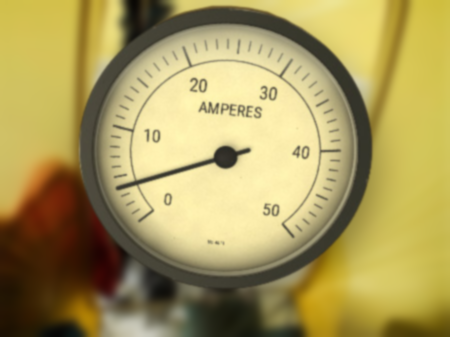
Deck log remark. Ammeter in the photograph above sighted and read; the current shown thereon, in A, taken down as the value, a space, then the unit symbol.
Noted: 4 A
